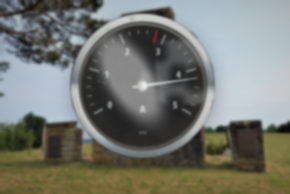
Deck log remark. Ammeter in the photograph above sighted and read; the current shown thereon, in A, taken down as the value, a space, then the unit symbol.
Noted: 4.2 A
